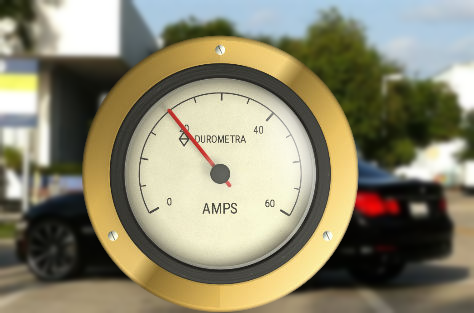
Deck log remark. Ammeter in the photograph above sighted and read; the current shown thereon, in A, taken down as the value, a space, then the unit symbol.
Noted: 20 A
